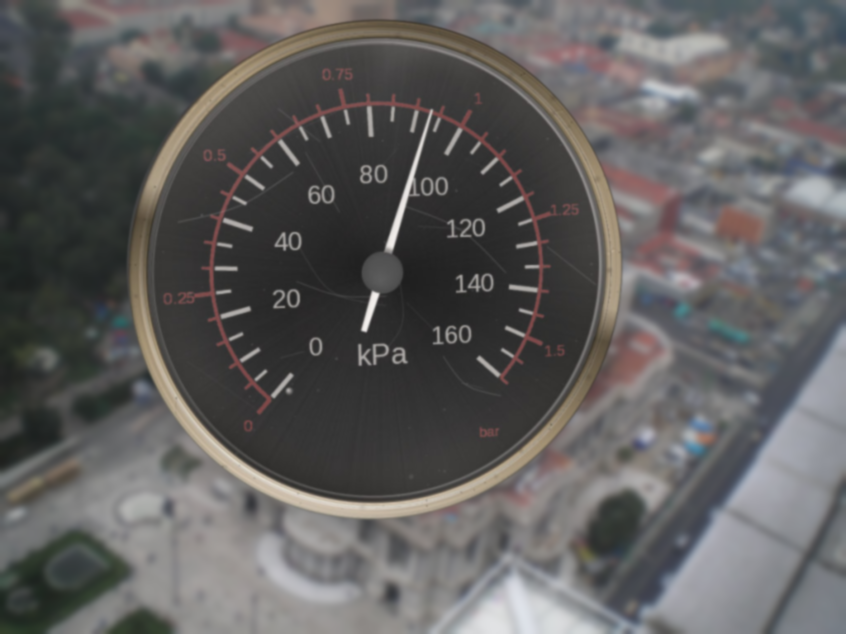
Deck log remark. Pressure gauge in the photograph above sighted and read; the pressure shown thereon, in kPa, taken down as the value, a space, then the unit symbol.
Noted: 92.5 kPa
